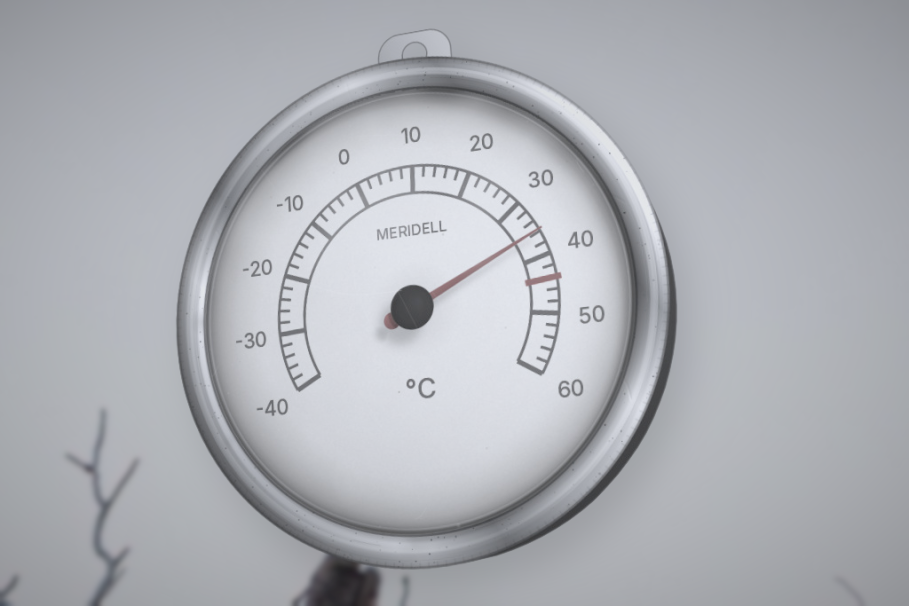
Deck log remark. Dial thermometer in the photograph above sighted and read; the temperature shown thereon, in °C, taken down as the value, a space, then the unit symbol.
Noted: 36 °C
